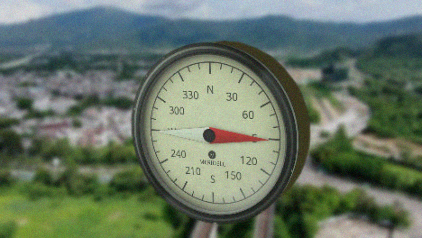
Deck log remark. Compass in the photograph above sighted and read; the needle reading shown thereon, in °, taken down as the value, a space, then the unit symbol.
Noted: 90 °
